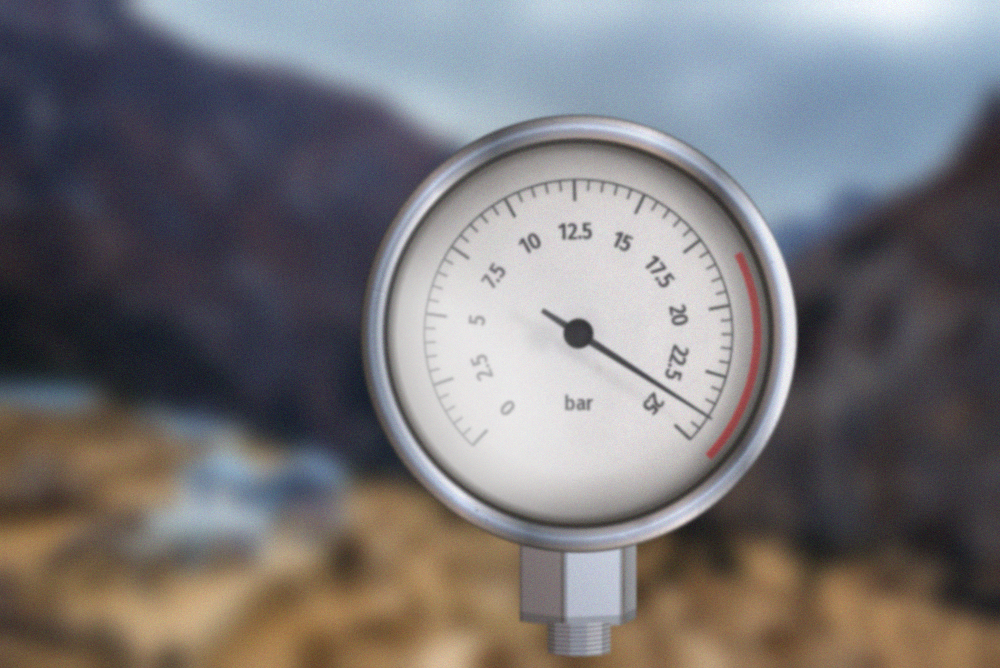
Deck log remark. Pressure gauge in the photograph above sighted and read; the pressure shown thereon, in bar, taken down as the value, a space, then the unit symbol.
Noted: 24 bar
